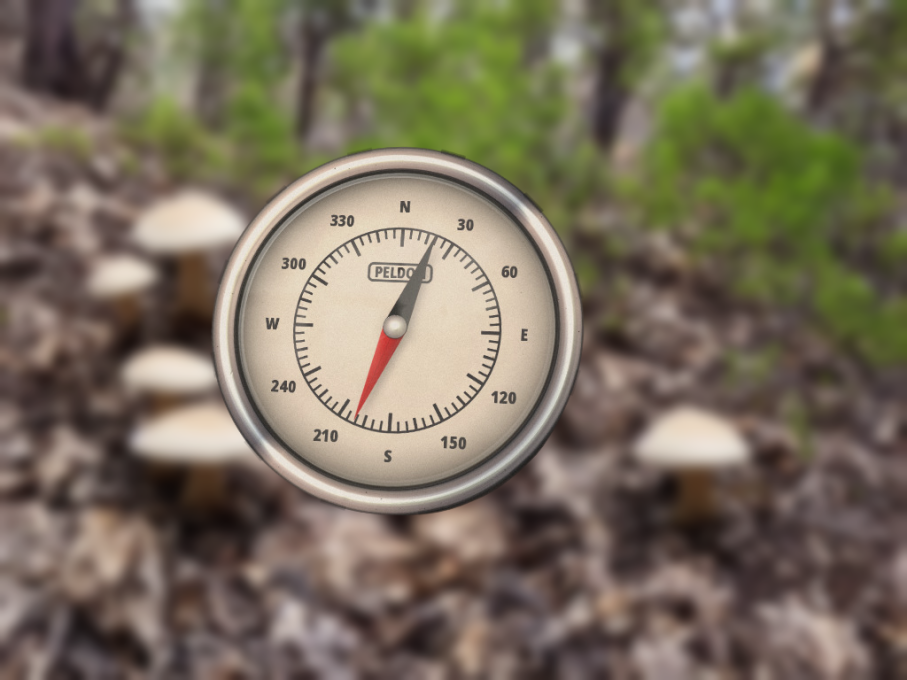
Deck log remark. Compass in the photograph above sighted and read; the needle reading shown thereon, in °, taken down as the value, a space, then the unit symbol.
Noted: 200 °
